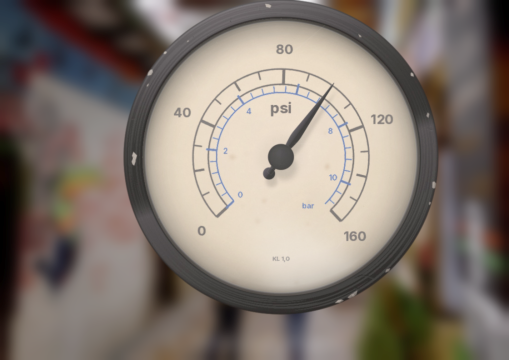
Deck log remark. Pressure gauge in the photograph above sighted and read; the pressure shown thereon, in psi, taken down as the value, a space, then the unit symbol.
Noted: 100 psi
